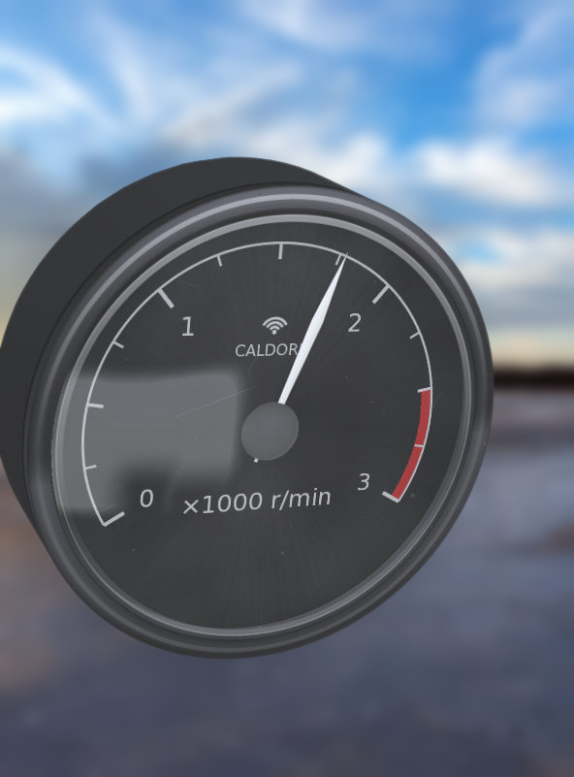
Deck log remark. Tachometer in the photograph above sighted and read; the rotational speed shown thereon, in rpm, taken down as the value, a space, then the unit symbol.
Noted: 1750 rpm
